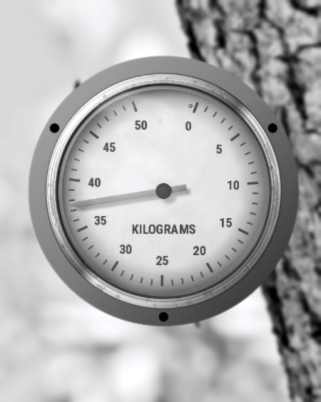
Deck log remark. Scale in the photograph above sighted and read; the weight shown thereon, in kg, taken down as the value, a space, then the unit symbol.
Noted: 37.5 kg
